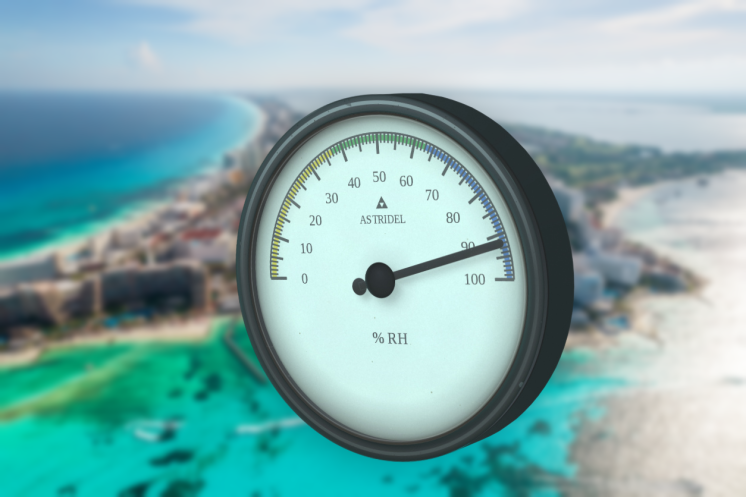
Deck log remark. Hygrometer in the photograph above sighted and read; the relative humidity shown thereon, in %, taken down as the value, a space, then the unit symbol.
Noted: 92 %
